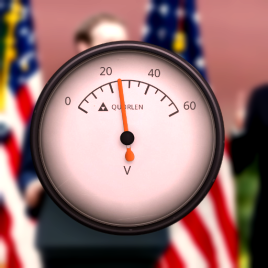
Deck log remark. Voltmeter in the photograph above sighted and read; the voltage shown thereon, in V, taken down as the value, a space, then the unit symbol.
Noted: 25 V
